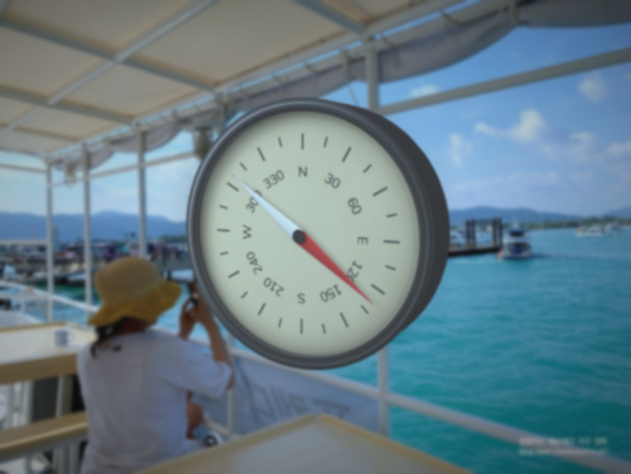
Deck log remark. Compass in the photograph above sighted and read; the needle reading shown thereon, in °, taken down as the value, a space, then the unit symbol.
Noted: 127.5 °
